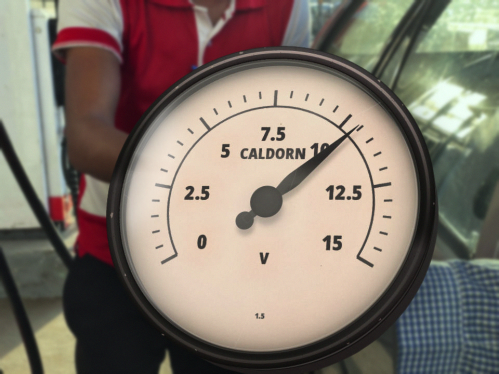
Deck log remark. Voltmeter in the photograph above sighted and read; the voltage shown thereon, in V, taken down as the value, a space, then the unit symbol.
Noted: 10.5 V
